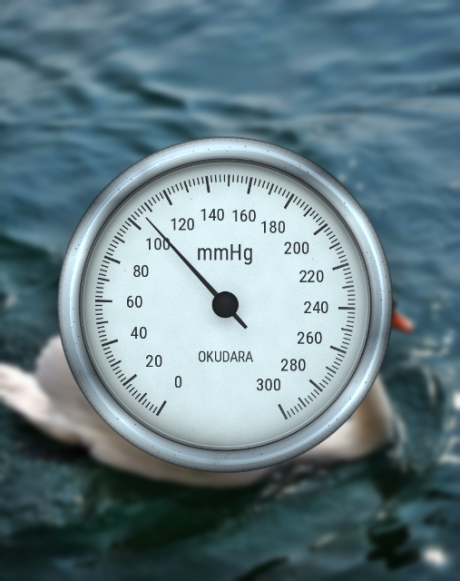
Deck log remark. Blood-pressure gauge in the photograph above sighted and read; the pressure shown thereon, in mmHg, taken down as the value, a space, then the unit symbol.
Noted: 106 mmHg
